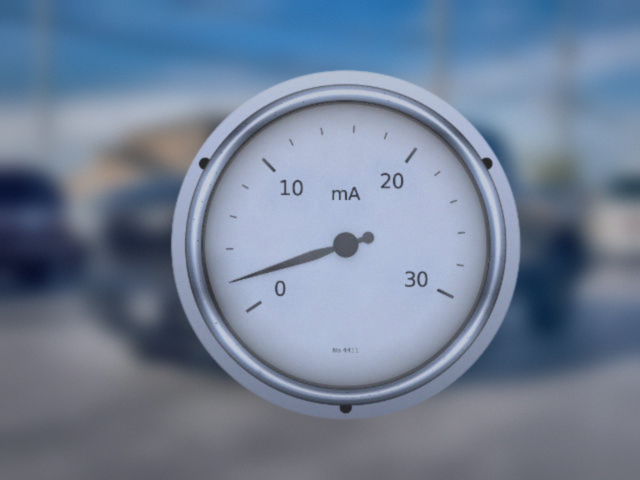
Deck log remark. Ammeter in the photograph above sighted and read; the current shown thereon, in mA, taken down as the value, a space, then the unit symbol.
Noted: 2 mA
